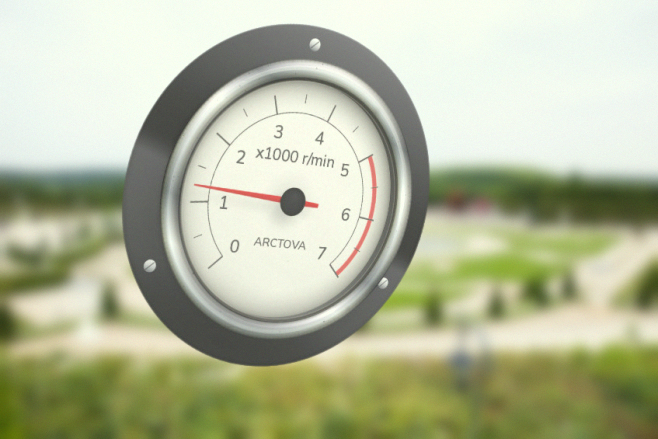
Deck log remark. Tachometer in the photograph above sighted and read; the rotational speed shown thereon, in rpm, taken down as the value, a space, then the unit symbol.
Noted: 1250 rpm
